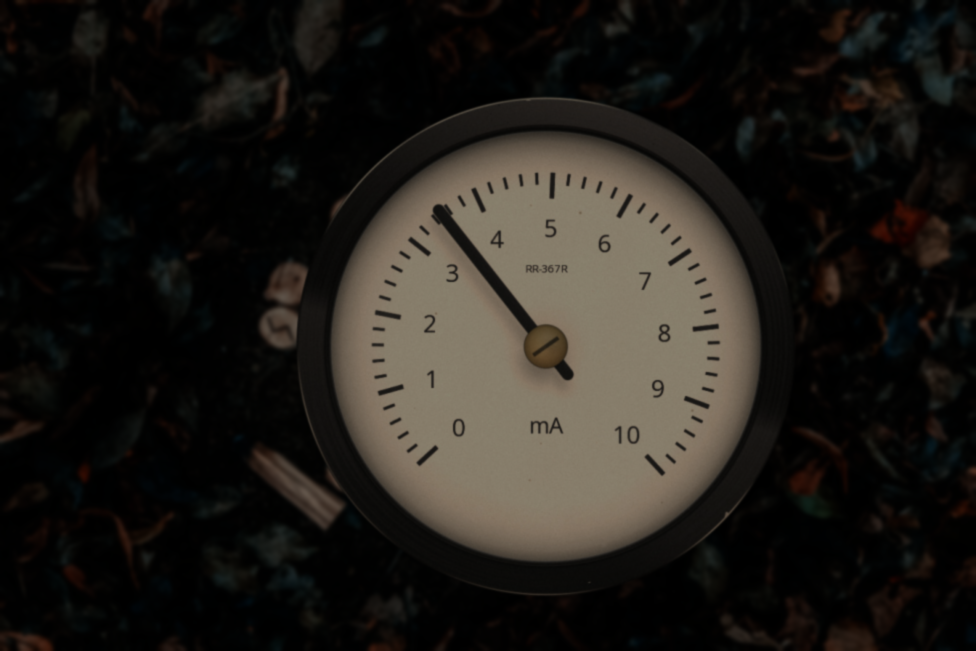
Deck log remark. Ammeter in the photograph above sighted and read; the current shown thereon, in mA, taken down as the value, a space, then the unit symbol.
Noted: 3.5 mA
